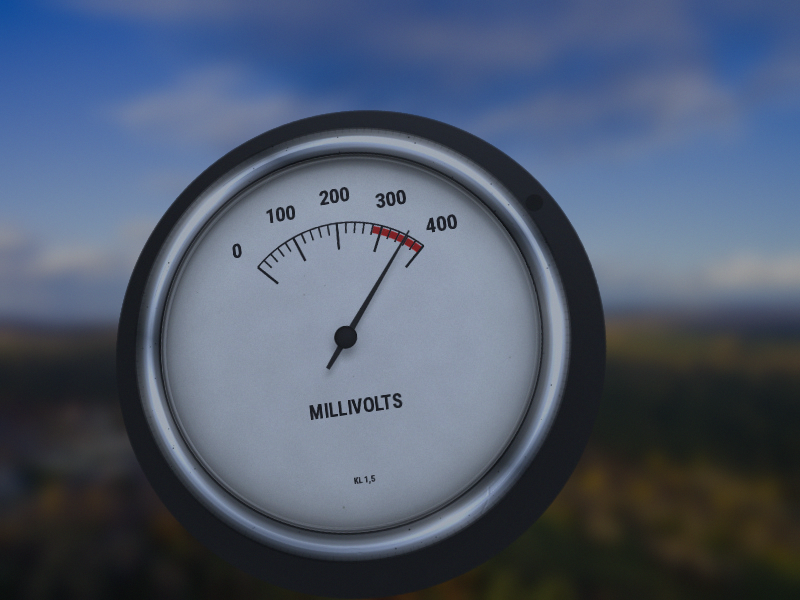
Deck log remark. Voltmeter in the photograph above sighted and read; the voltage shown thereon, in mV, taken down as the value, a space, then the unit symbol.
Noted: 360 mV
